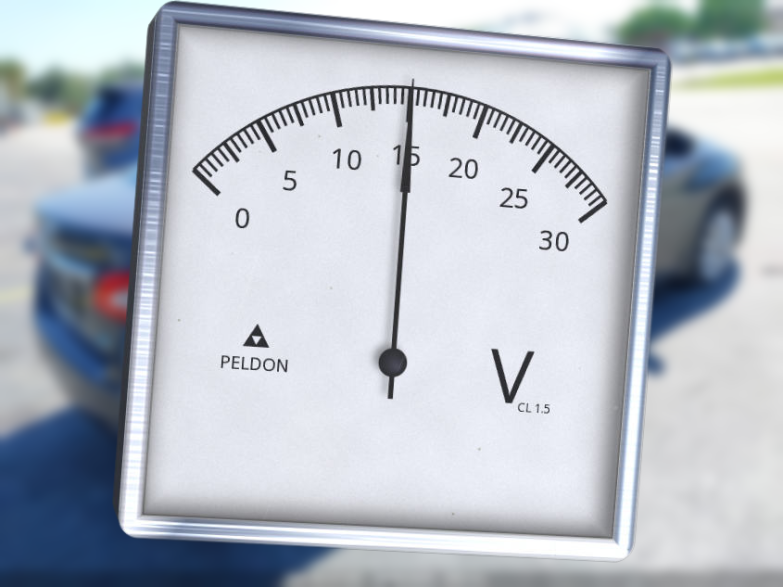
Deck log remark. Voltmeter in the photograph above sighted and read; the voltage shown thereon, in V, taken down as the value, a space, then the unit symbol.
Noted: 15 V
